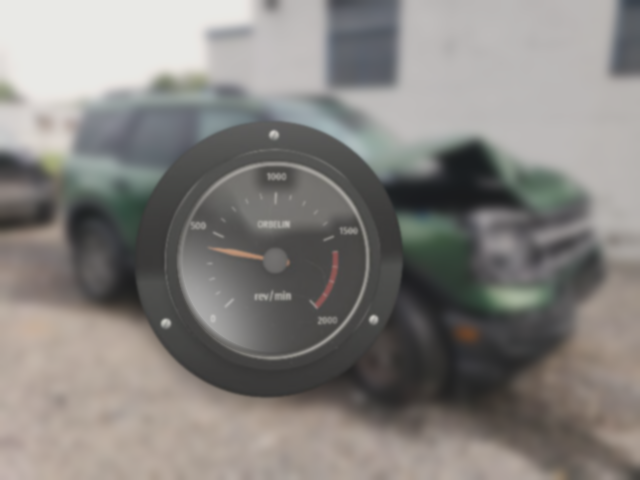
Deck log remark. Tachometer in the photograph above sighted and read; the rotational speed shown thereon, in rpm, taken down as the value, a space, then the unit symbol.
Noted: 400 rpm
